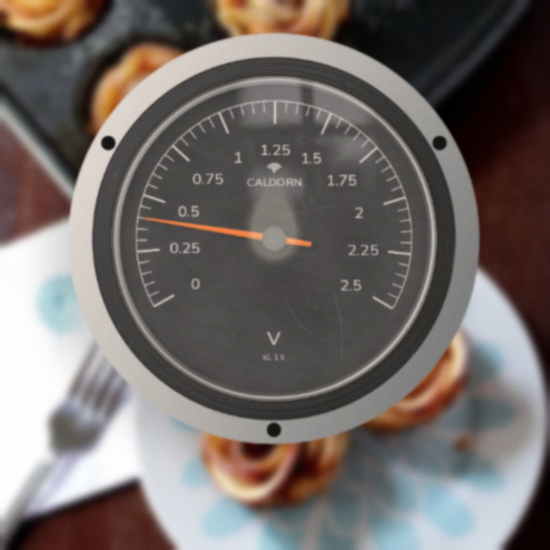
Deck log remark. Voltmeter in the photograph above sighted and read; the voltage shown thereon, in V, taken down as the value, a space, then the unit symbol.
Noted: 0.4 V
